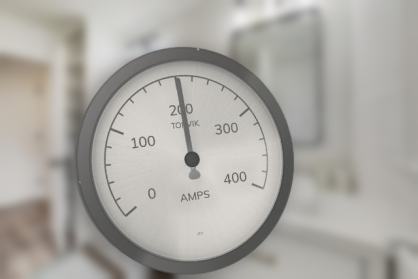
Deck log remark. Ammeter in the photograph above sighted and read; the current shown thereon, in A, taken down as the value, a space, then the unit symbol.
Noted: 200 A
